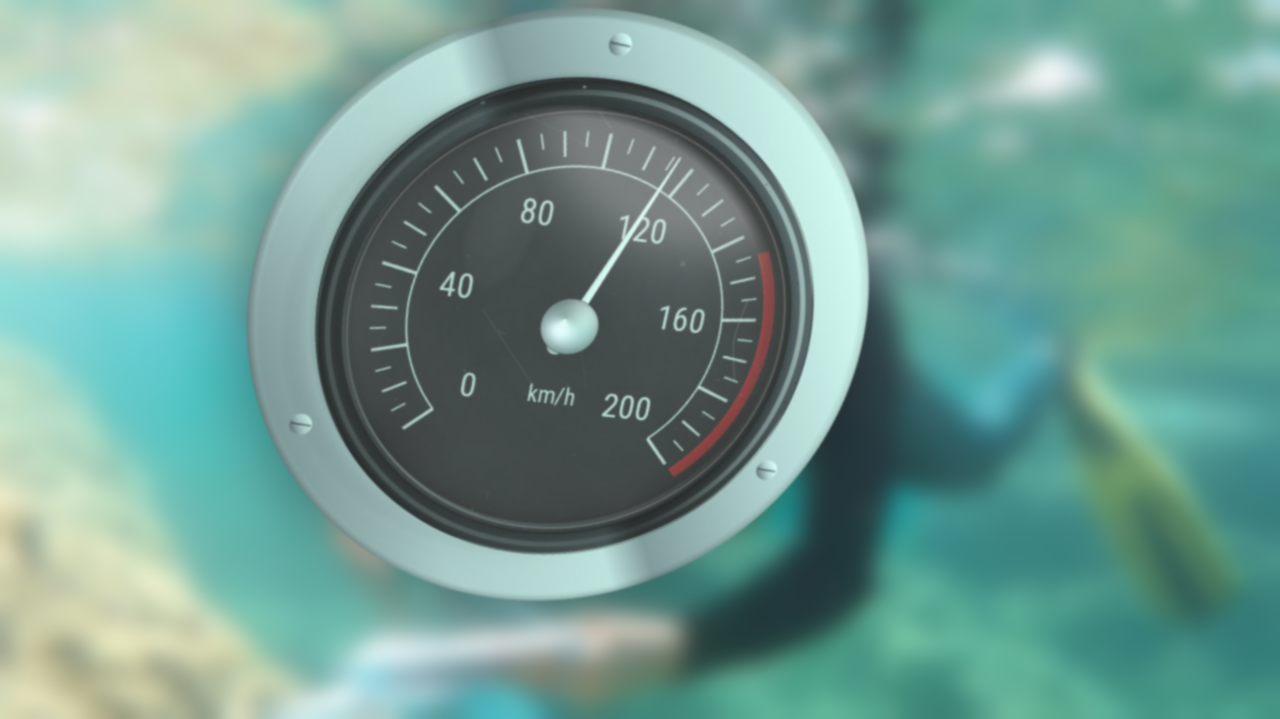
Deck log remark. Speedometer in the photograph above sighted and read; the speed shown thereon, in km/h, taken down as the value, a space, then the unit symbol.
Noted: 115 km/h
